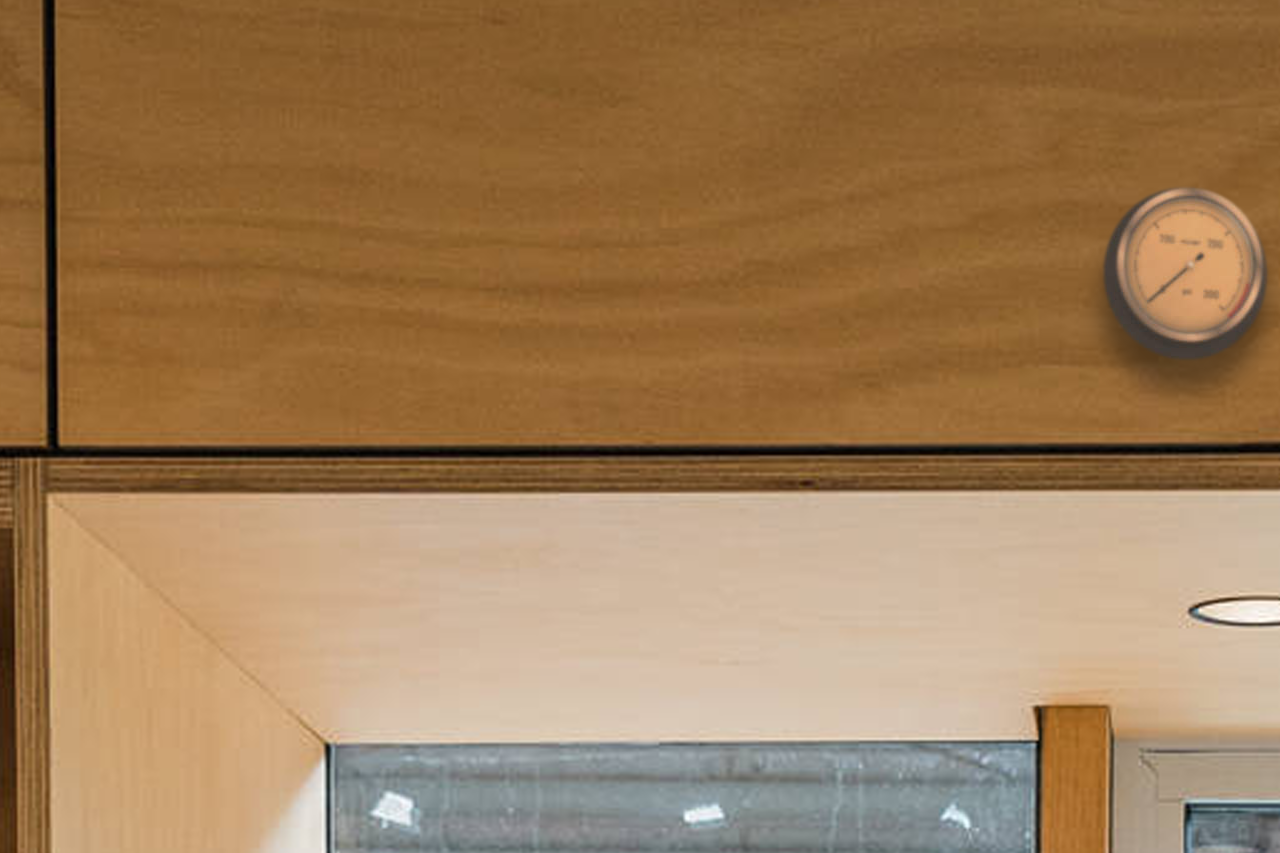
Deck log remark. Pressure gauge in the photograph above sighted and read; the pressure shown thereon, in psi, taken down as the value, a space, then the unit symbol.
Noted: 0 psi
